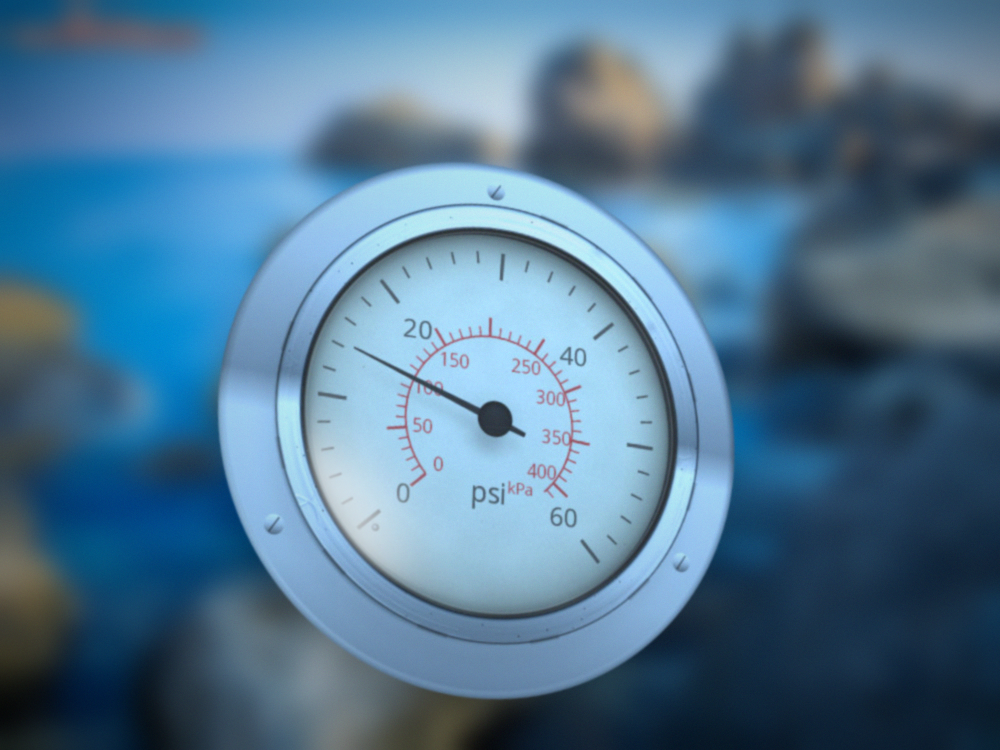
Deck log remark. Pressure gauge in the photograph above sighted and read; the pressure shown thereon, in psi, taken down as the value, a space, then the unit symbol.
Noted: 14 psi
